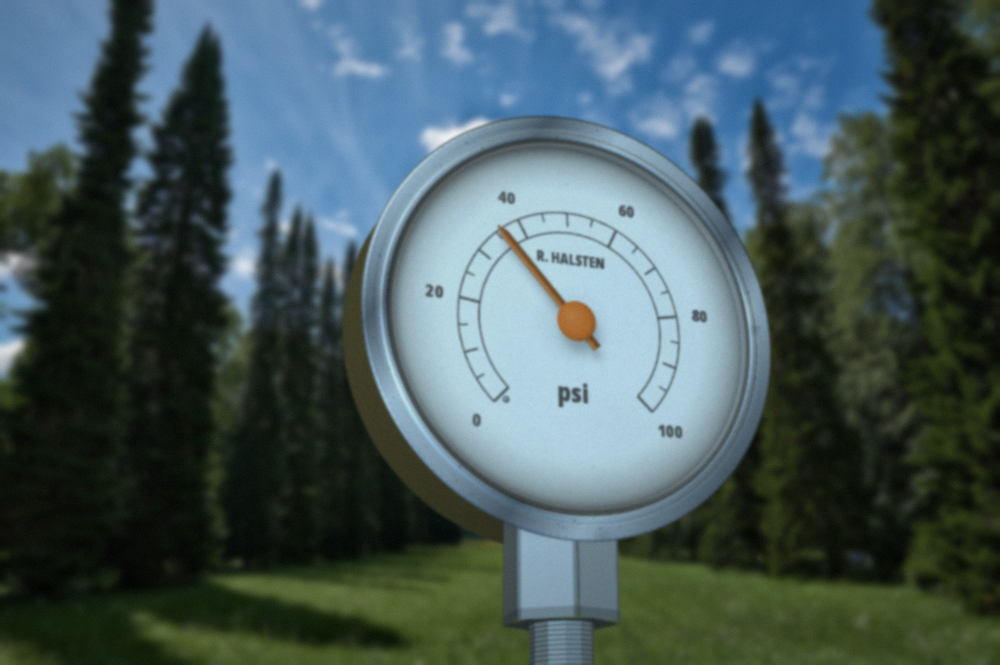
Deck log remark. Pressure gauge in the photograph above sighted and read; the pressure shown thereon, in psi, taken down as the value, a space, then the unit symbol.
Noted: 35 psi
